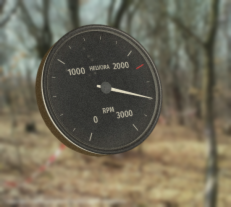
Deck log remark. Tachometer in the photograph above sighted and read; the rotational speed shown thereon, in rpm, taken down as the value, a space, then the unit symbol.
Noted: 2600 rpm
